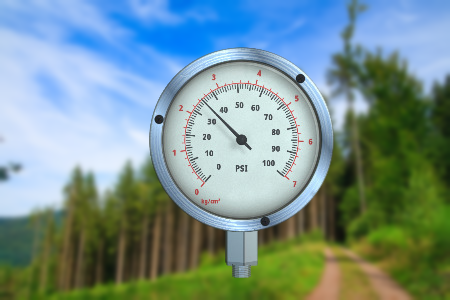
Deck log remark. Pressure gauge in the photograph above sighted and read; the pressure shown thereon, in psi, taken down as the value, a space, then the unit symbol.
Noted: 35 psi
